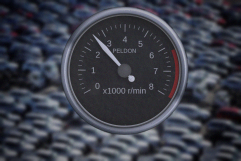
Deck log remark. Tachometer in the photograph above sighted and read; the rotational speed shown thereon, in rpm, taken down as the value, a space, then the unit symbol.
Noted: 2600 rpm
